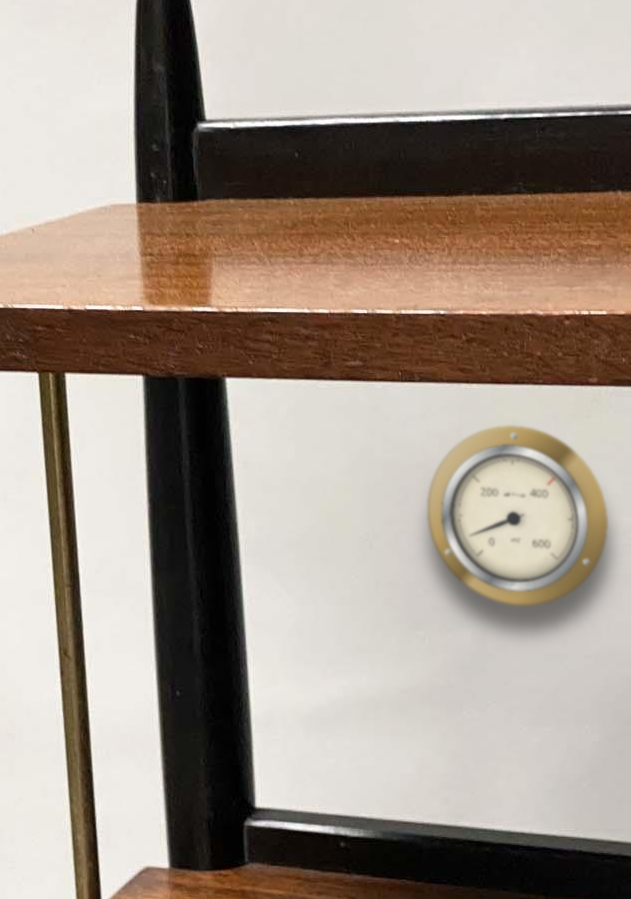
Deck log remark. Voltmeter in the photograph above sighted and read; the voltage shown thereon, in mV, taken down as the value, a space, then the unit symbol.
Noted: 50 mV
